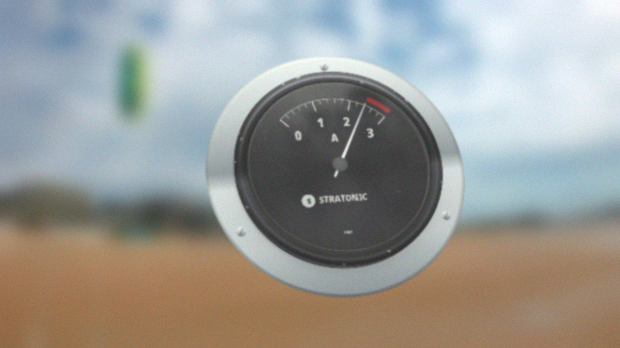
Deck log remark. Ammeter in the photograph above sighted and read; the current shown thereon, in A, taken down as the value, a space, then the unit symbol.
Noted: 2.4 A
